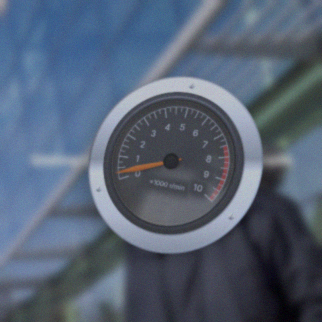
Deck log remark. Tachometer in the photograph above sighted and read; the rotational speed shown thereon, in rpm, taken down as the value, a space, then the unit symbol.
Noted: 250 rpm
